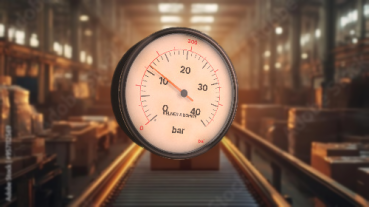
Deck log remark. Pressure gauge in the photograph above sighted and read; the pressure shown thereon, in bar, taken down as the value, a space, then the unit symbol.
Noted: 11 bar
